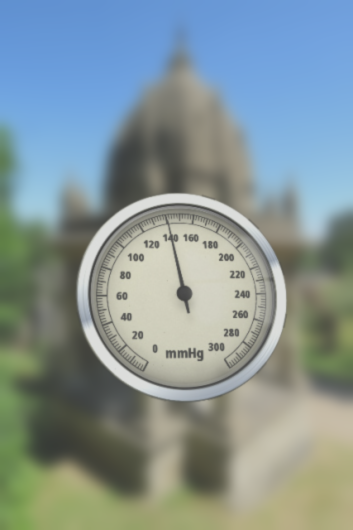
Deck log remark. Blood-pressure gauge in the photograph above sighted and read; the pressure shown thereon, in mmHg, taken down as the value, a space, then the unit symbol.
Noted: 140 mmHg
